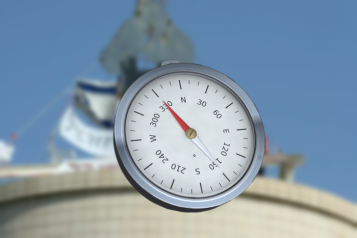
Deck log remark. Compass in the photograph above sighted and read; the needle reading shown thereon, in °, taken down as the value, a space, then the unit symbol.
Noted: 330 °
